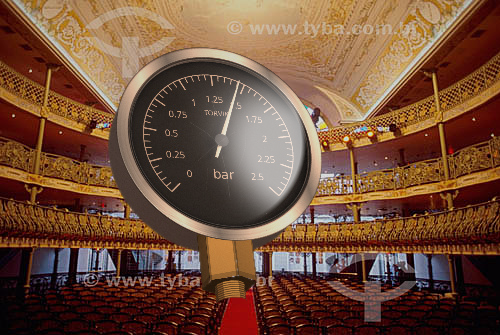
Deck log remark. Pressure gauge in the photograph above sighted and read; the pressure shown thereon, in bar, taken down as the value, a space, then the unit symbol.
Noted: 1.45 bar
